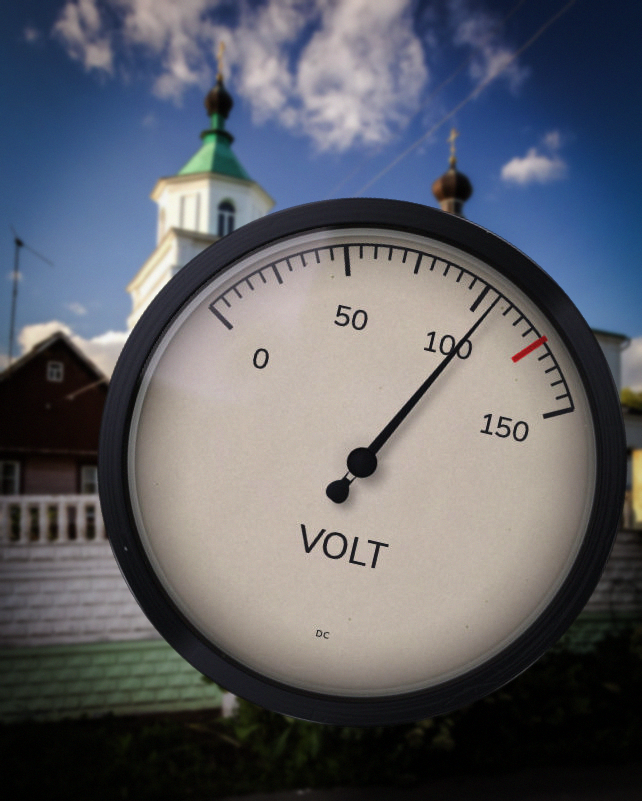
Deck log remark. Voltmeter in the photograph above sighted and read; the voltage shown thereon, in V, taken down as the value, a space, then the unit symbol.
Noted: 105 V
